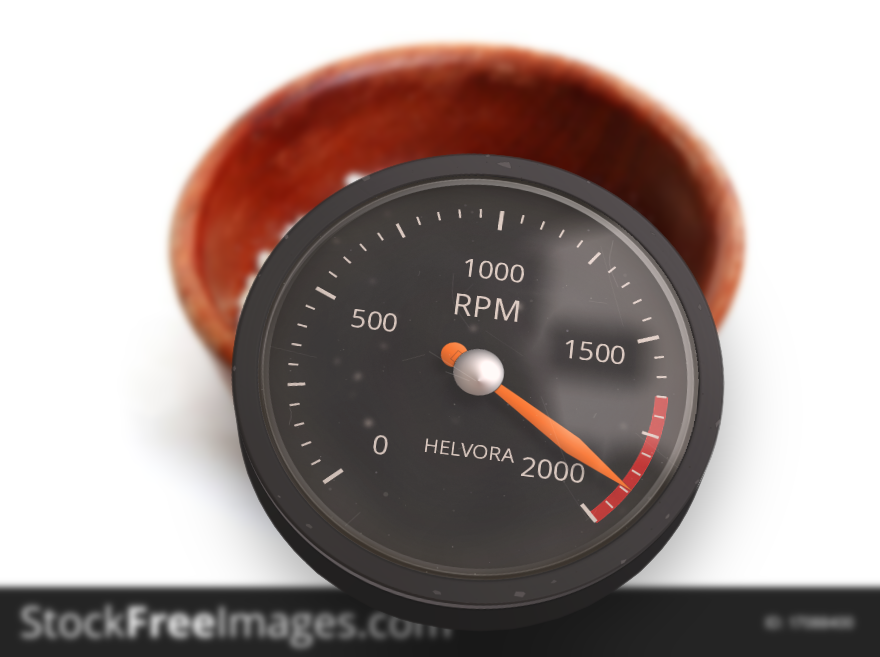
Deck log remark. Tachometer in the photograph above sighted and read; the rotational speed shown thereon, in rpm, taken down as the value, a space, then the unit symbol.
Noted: 1900 rpm
